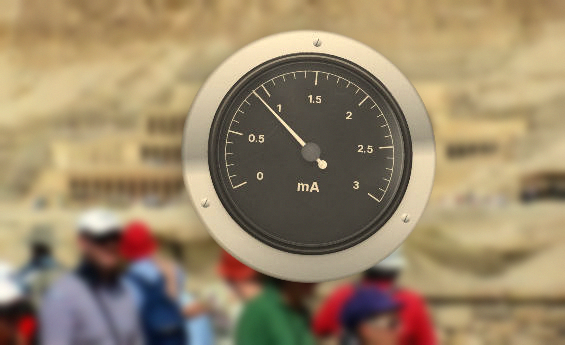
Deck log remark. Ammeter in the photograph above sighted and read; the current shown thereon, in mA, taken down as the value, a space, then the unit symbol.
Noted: 0.9 mA
